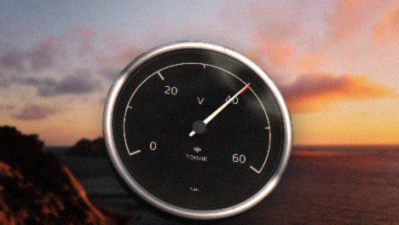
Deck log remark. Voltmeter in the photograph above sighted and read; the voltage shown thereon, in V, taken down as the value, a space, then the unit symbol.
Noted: 40 V
